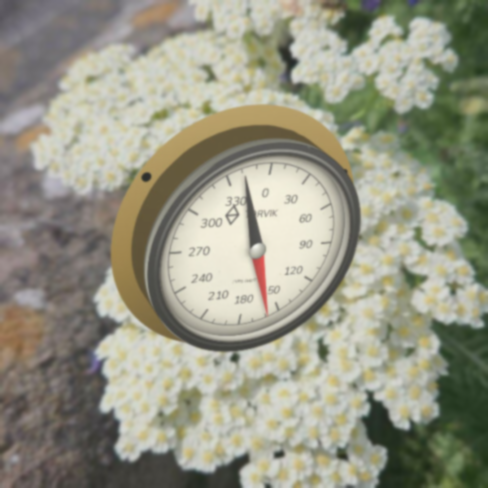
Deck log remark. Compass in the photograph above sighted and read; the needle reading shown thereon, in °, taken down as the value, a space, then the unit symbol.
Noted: 160 °
